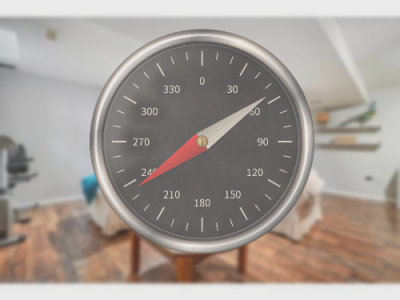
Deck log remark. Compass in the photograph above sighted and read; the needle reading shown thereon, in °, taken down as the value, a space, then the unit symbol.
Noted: 235 °
